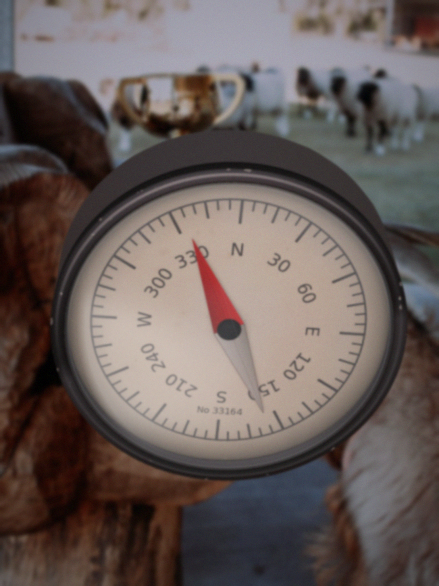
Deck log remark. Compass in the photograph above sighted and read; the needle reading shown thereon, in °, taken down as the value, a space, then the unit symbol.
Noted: 335 °
